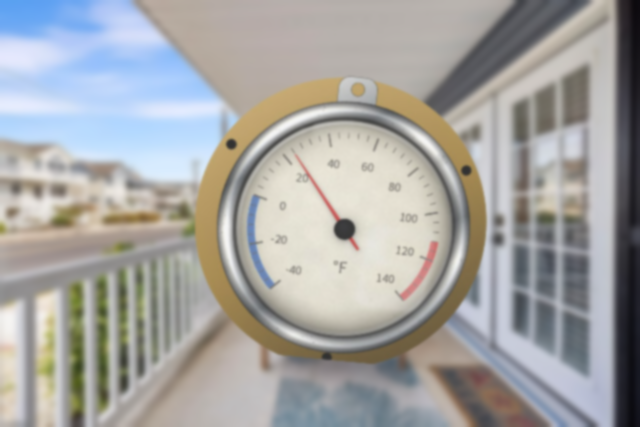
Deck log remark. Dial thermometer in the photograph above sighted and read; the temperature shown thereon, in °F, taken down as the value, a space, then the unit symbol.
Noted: 24 °F
